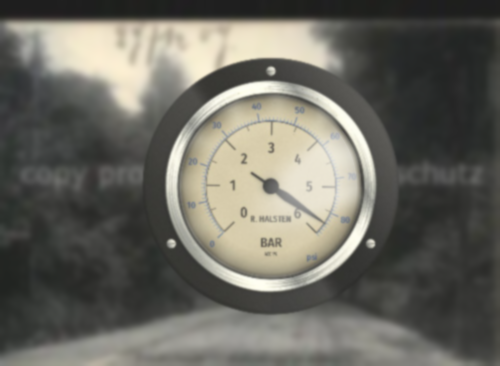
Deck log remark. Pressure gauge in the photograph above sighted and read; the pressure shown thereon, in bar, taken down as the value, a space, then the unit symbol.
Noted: 5.75 bar
